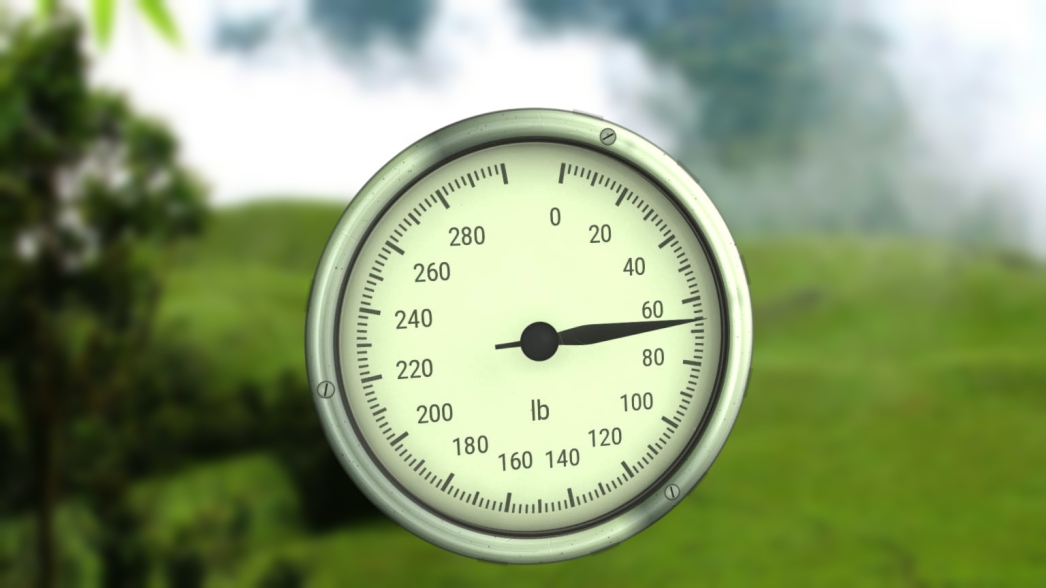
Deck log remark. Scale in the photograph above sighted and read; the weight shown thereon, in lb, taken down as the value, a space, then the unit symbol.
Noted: 66 lb
